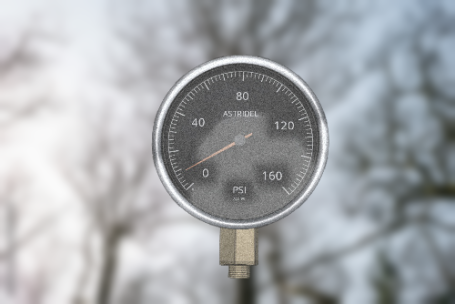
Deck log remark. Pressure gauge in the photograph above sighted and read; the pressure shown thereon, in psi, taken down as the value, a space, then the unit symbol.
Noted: 8 psi
